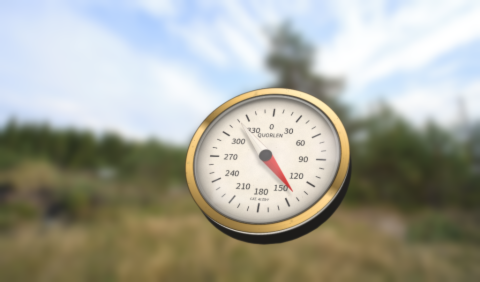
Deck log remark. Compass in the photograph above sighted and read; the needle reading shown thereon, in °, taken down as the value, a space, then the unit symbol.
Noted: 140 °
